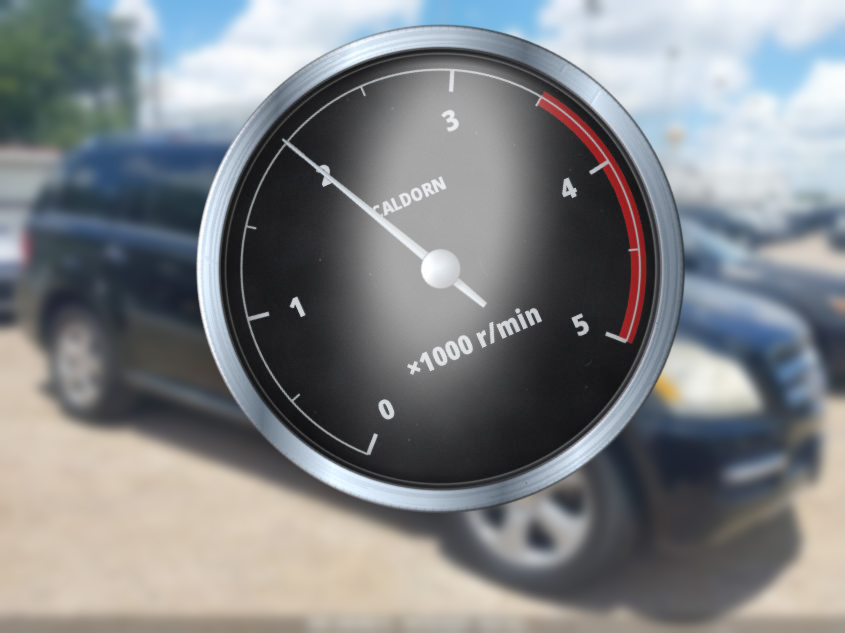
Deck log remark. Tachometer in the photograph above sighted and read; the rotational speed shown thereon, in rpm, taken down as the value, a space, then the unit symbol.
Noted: 2000 rpm
